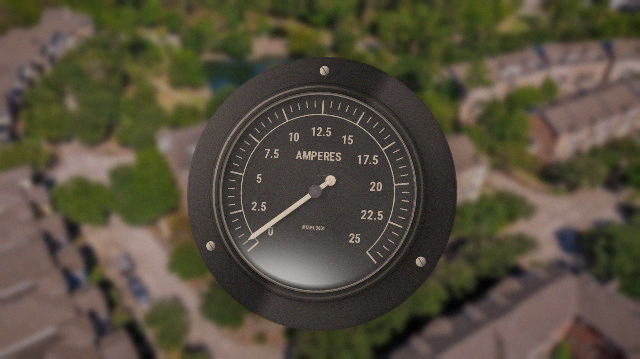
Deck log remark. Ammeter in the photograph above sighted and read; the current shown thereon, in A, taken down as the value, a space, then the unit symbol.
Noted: 0.5 A
